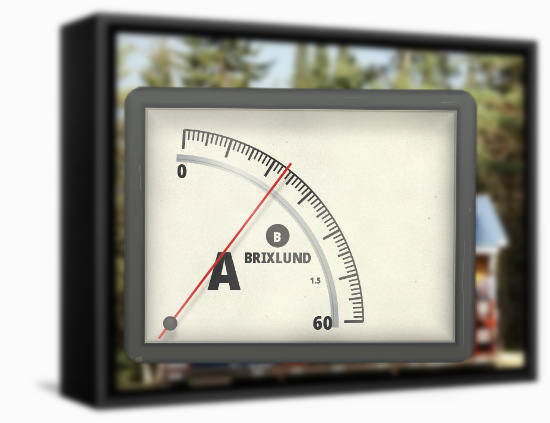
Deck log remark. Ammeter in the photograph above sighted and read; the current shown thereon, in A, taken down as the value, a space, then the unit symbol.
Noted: 23 A
